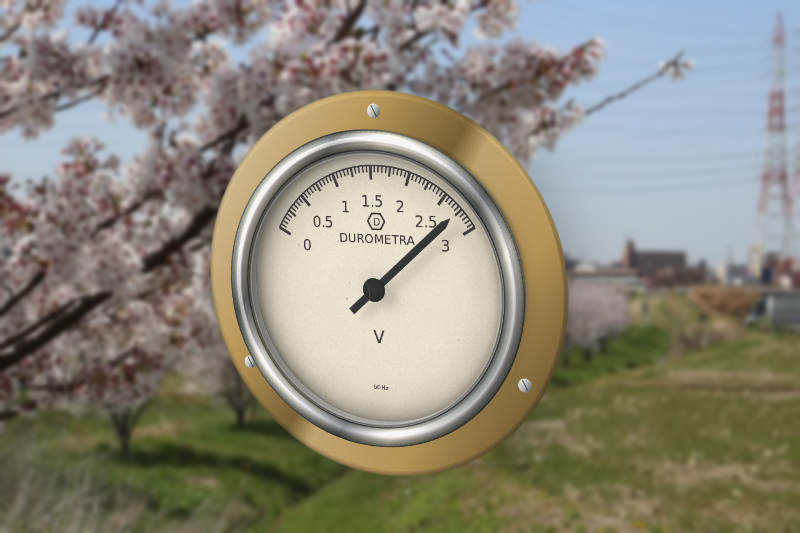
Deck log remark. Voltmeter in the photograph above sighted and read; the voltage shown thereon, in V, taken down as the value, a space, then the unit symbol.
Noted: 2.75 V
